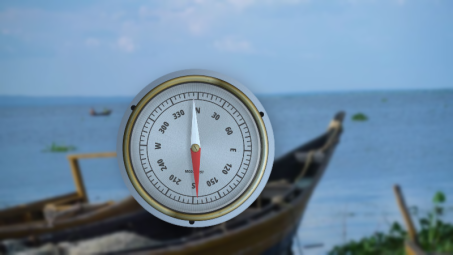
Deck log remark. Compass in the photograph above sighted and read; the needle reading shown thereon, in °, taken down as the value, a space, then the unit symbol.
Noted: 175 °
